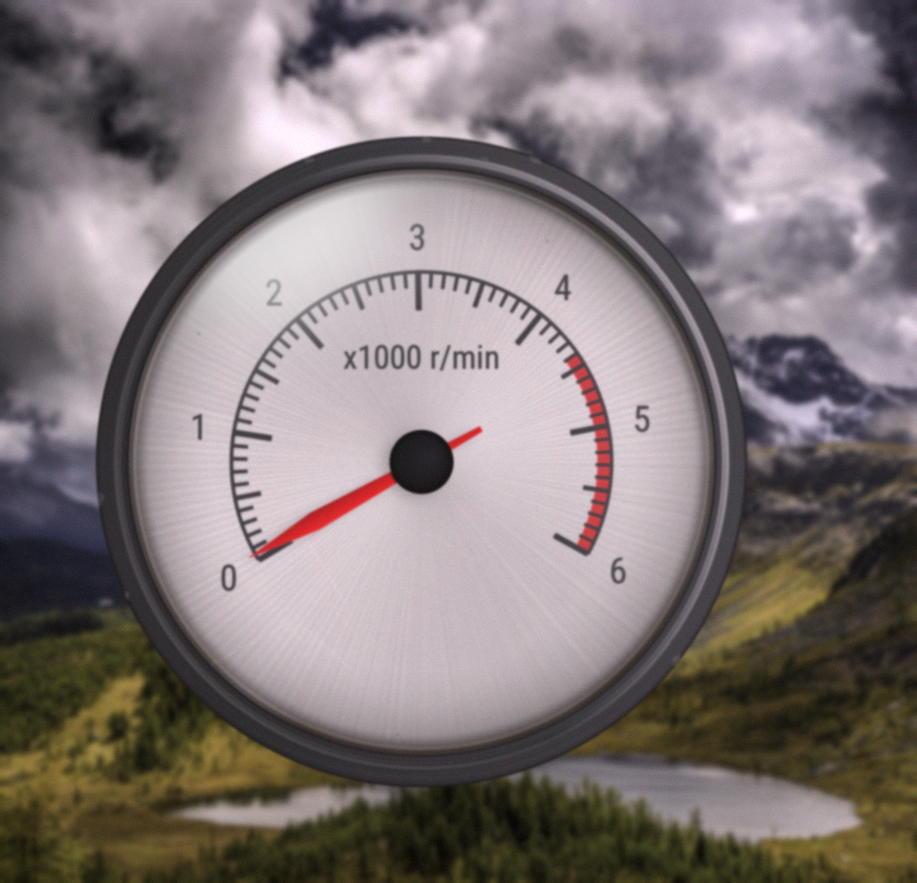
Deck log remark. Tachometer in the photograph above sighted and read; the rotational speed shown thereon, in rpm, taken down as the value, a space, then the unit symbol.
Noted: 50 rpm
